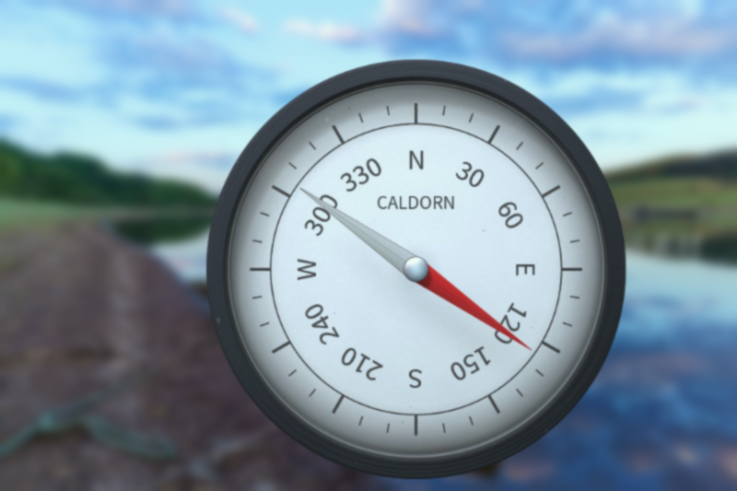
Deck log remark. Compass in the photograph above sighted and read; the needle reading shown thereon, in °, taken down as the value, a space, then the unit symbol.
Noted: 125 °
